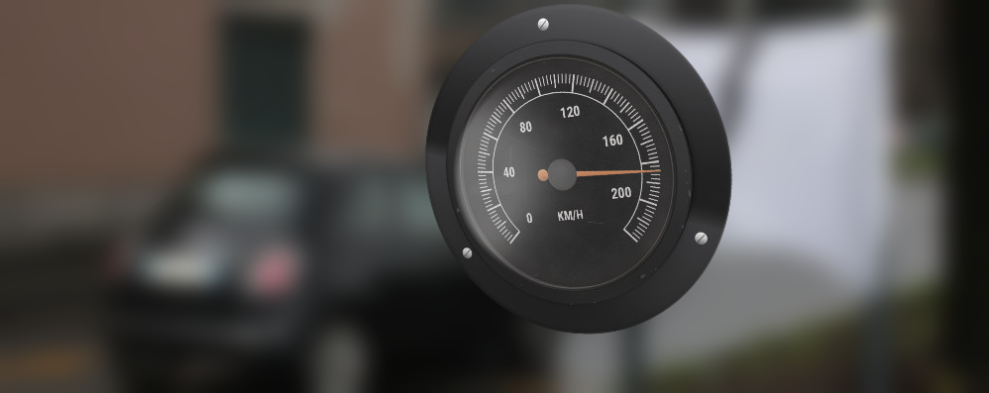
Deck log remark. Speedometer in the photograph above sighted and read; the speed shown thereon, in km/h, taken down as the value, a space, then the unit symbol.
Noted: 184 km/h
